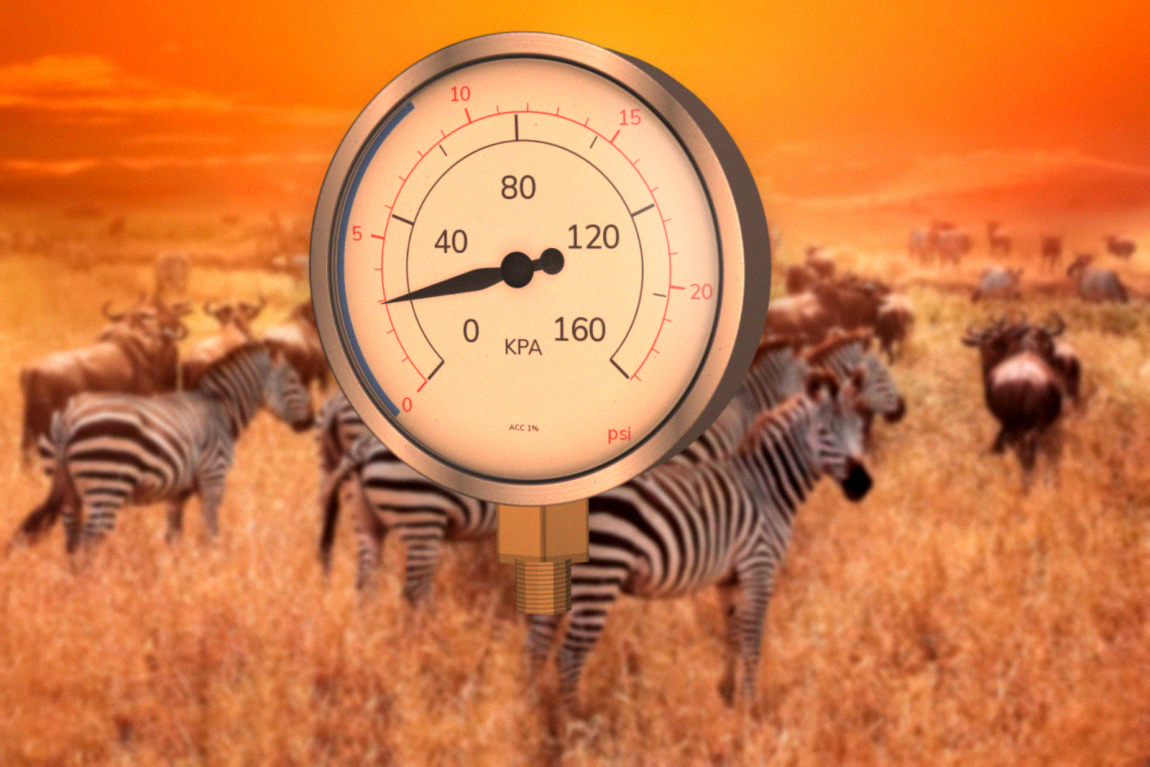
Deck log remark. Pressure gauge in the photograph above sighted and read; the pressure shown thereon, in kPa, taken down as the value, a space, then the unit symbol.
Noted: 20 kPa
